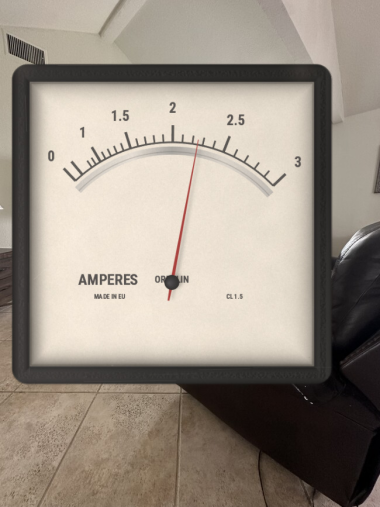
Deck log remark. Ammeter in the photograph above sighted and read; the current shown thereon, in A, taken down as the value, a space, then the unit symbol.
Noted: 2.25 A
